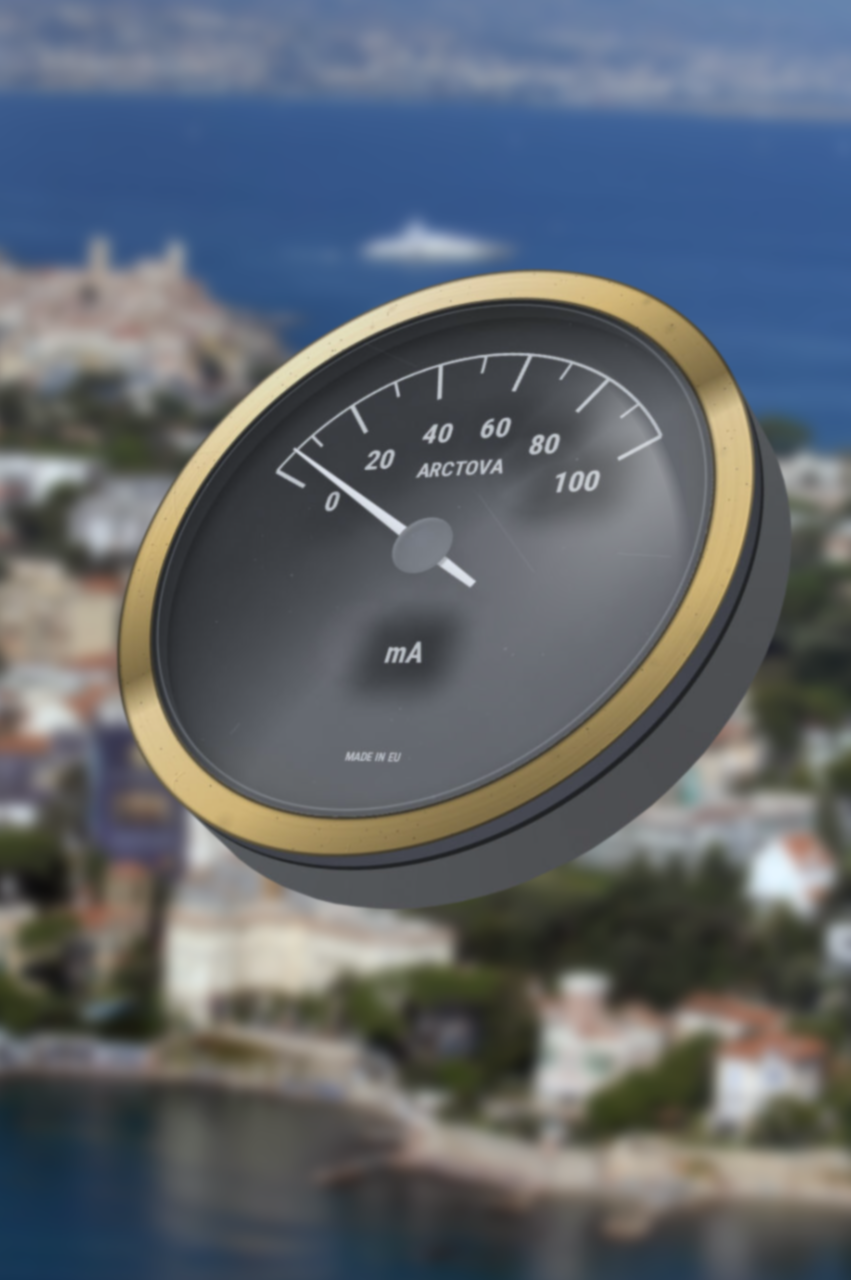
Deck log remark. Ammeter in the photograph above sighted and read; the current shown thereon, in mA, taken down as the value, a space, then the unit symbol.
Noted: 5 mA
